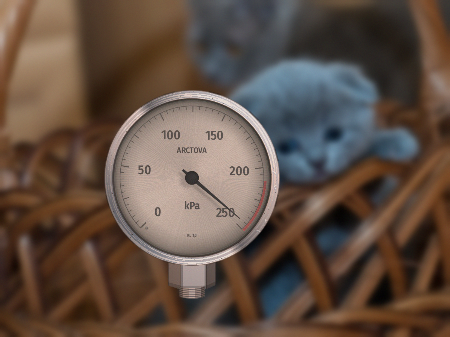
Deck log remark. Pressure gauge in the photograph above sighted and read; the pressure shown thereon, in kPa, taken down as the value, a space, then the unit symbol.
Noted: 245 kPa
